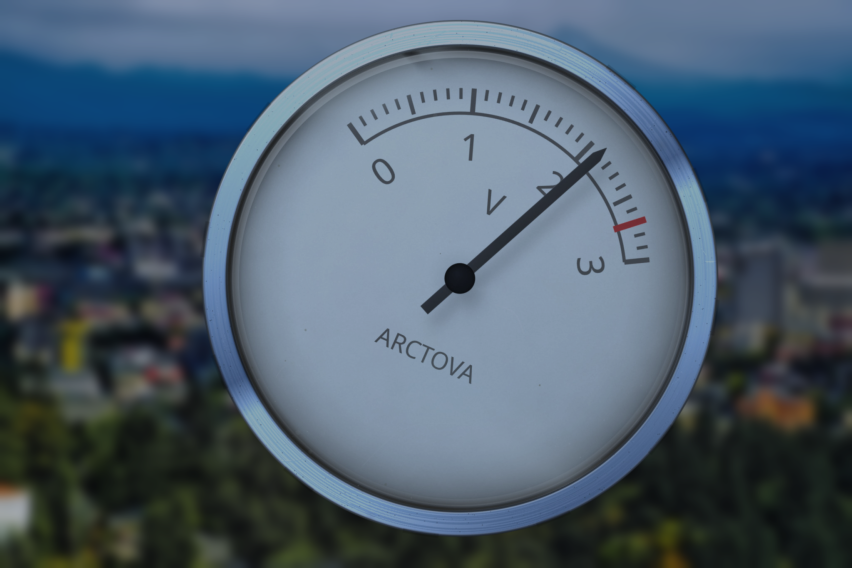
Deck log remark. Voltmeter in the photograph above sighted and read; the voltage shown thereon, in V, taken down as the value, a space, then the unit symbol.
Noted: 2.1 V
